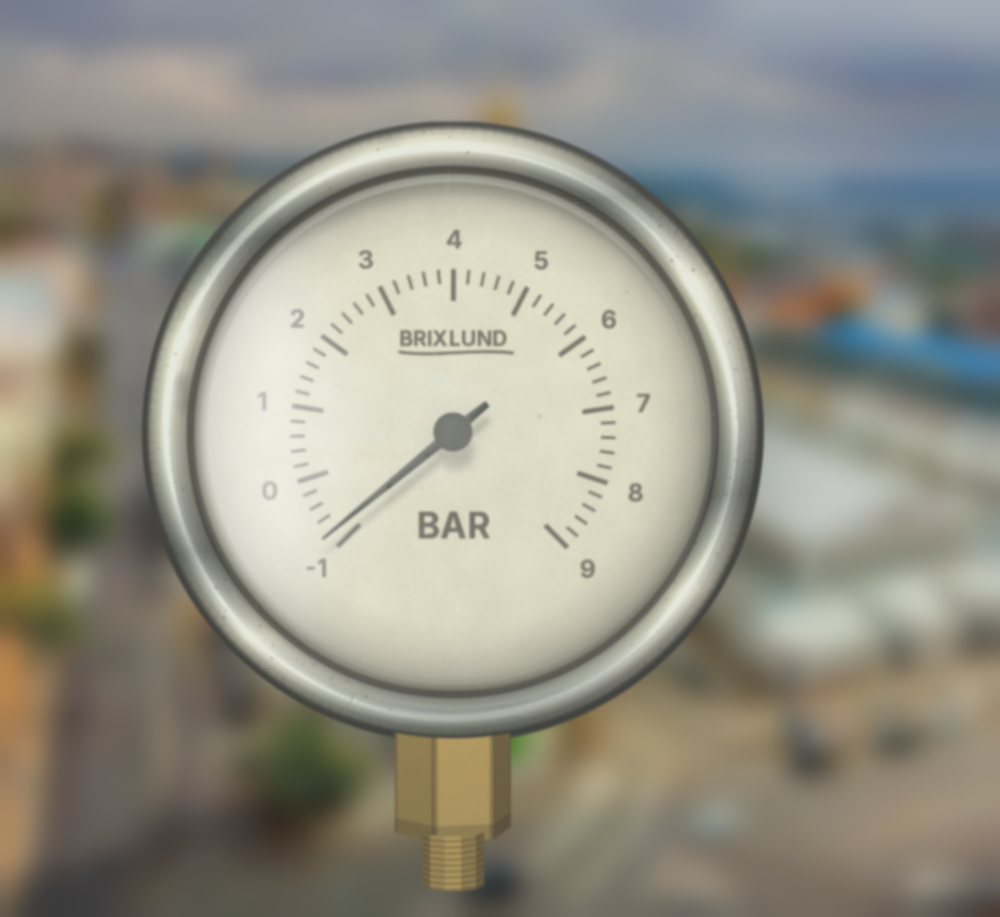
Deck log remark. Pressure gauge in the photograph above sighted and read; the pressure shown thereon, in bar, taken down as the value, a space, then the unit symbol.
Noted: -0.8 bar
